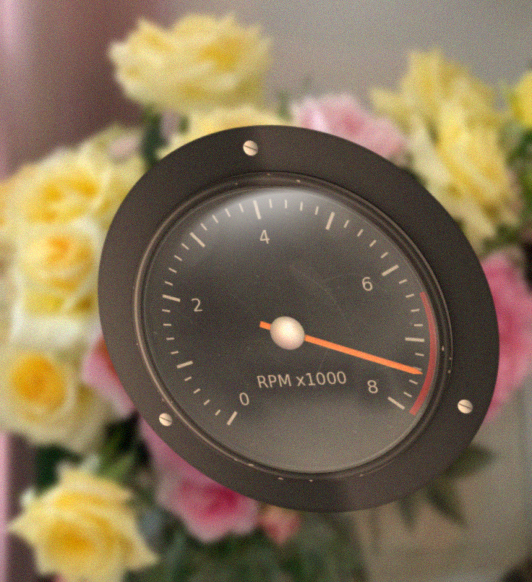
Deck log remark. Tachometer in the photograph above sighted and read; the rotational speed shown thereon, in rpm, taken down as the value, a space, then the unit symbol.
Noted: 7400 rpm
